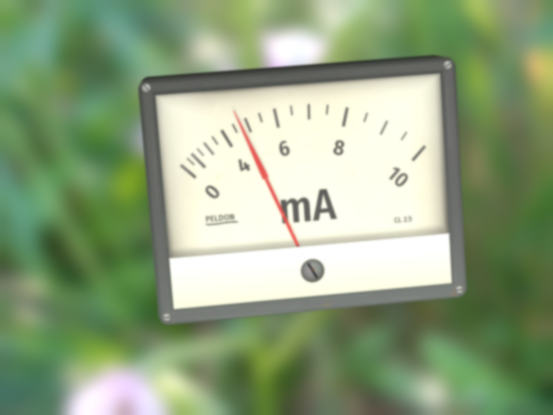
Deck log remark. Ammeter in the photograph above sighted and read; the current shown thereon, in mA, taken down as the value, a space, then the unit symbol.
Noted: 4.75 mA
